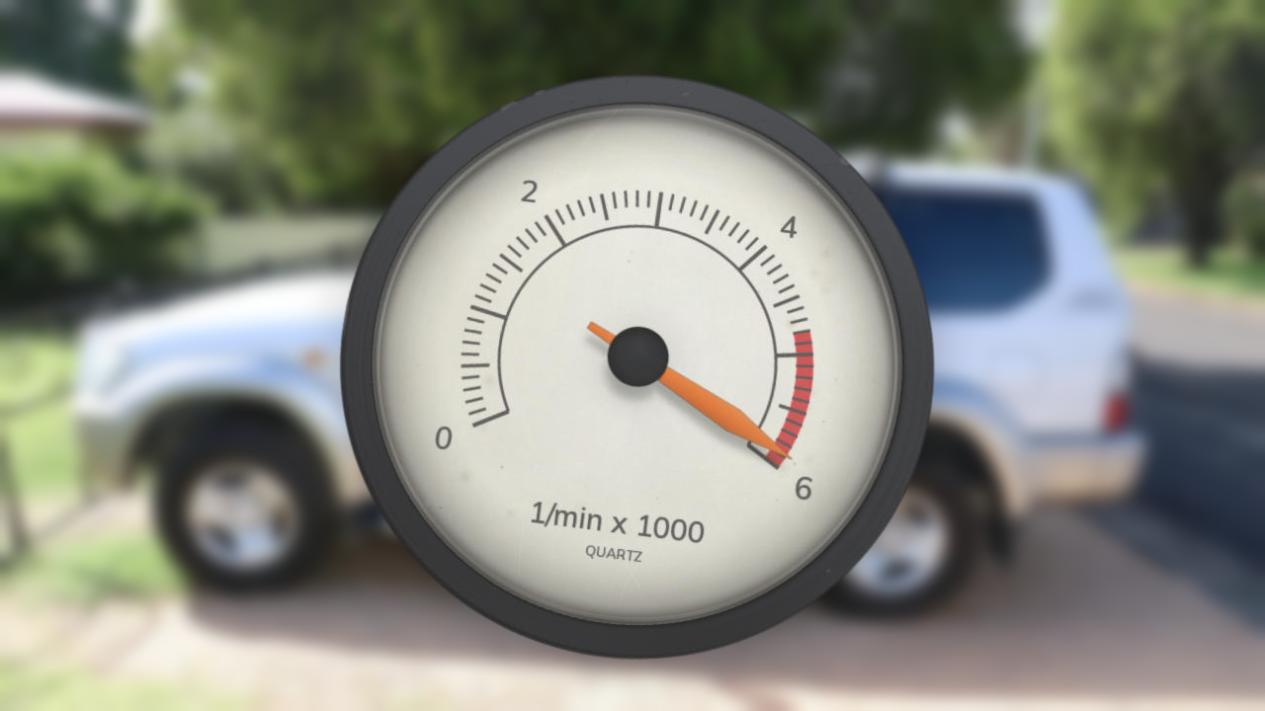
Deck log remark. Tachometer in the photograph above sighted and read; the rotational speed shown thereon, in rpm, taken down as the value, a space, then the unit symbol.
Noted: 5900 rpm
